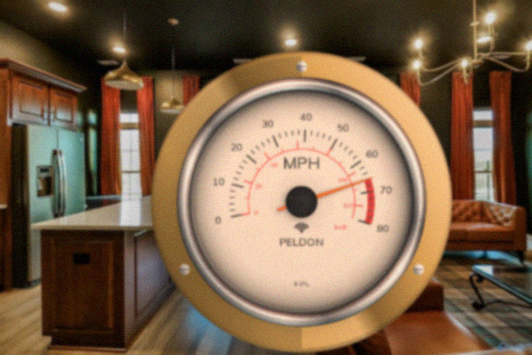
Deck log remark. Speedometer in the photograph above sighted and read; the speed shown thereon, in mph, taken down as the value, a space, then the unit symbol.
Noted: 66 mph
